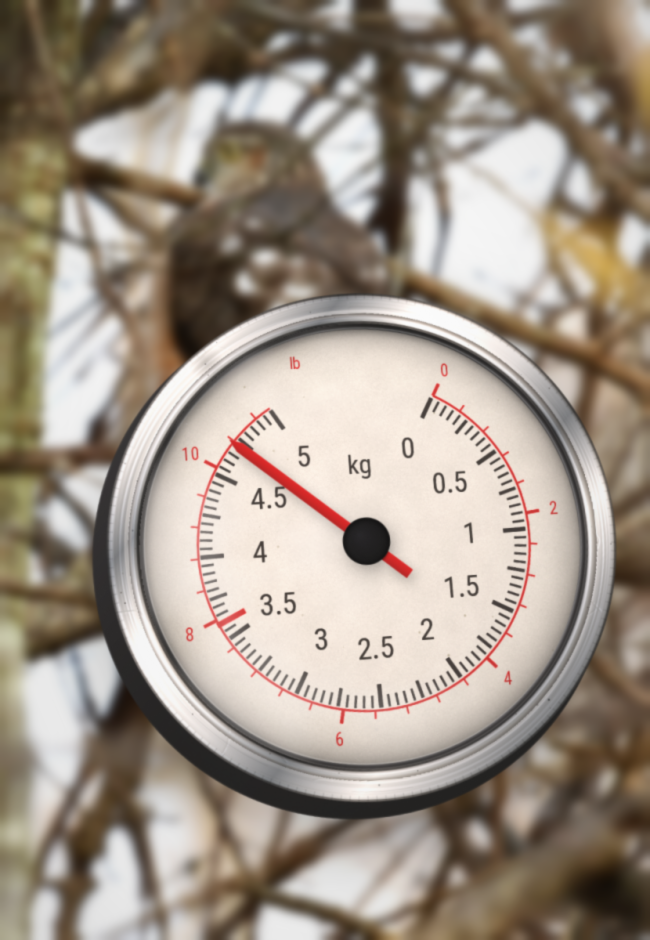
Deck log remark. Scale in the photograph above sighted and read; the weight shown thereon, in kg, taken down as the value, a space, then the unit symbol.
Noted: 4.7 kg
